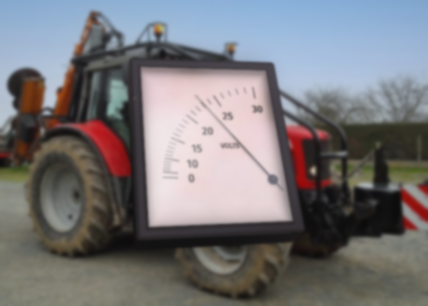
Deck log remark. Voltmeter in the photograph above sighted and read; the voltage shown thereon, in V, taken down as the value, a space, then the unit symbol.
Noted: 23 V
